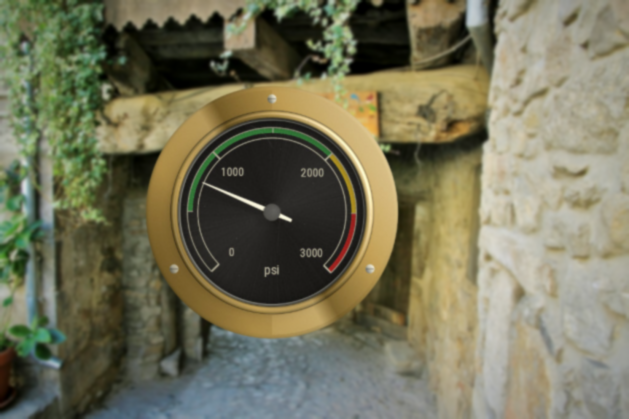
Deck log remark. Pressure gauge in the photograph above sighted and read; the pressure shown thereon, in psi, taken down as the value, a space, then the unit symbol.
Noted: 750 psi
